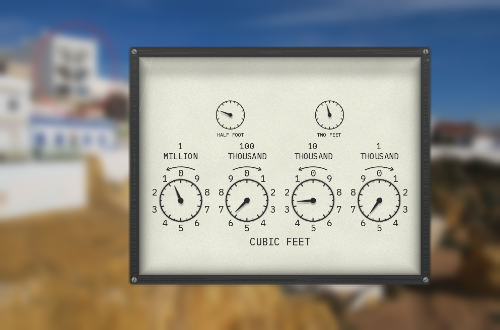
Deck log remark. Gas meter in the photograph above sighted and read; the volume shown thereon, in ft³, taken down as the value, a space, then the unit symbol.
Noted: 62600 ft³
